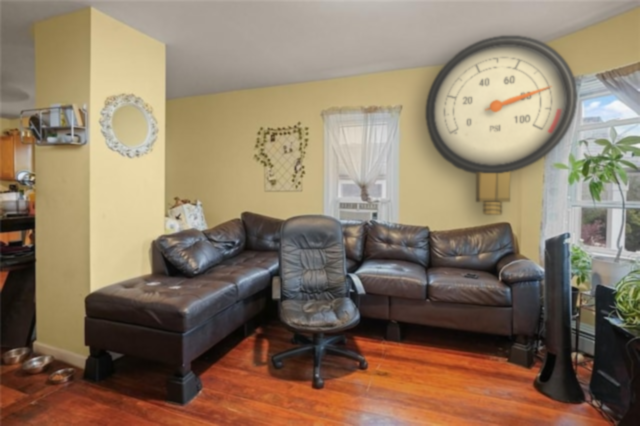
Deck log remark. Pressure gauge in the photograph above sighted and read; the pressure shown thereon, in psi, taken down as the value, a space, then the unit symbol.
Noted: 80 psi
